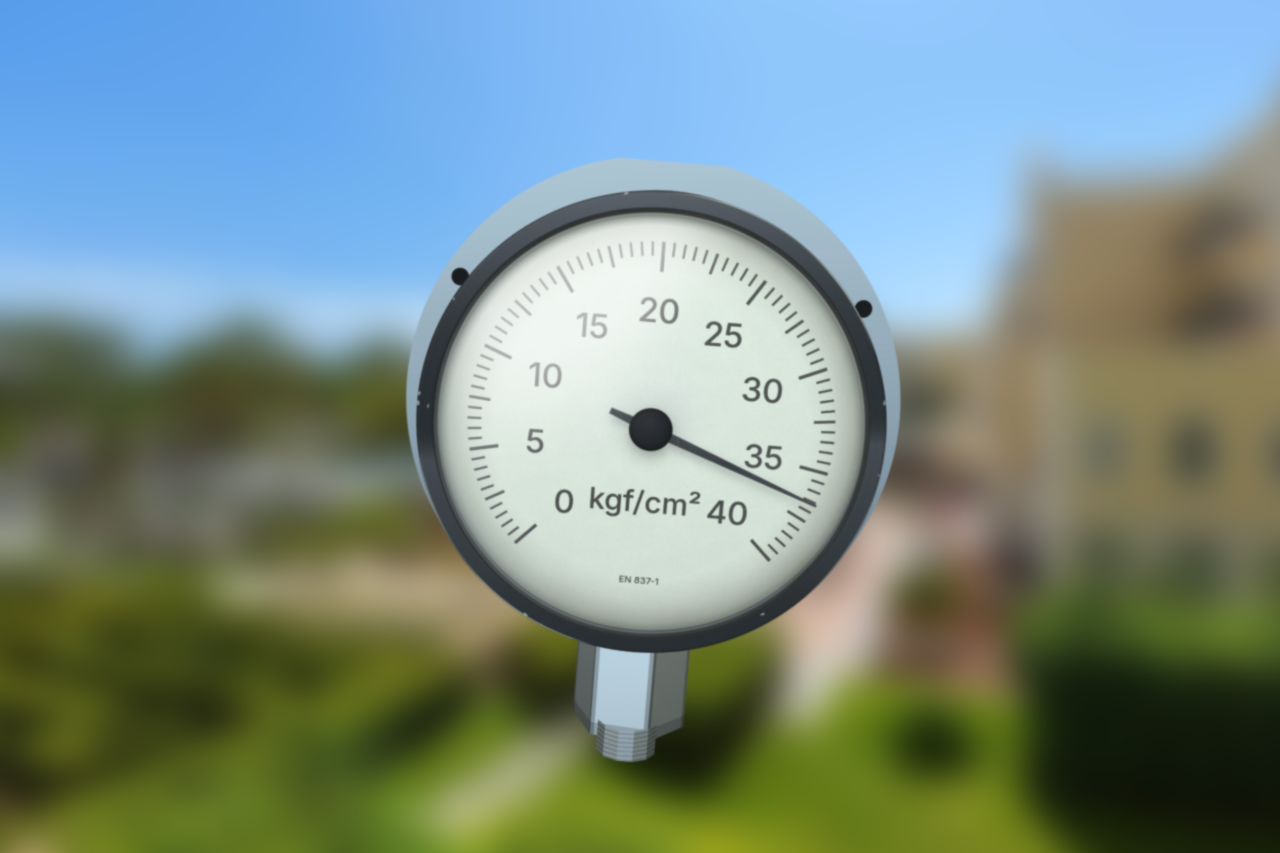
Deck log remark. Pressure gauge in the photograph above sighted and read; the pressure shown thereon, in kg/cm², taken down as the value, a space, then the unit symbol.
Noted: 36.5 kg/cm²
